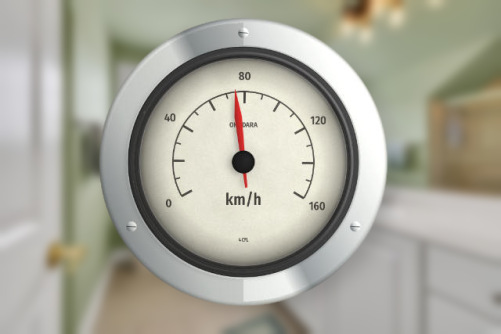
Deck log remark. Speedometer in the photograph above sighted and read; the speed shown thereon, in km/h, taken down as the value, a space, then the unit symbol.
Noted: 75 km/h
